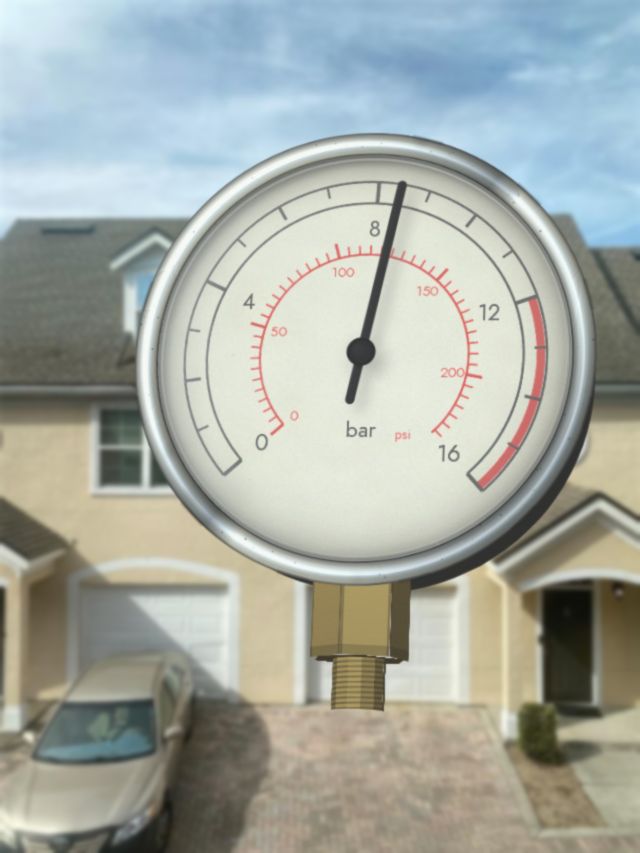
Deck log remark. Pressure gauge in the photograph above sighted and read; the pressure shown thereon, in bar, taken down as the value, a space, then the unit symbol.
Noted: 8.5 bar
